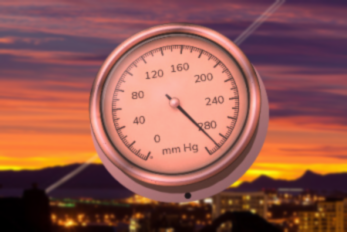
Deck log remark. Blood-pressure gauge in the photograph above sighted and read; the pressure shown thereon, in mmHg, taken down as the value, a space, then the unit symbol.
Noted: 290 mmHg
